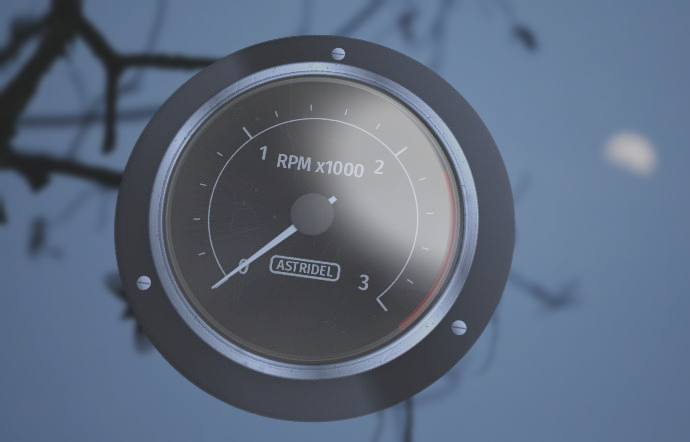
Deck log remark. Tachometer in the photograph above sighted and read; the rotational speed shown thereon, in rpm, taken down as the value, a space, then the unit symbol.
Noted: 0 rpm
